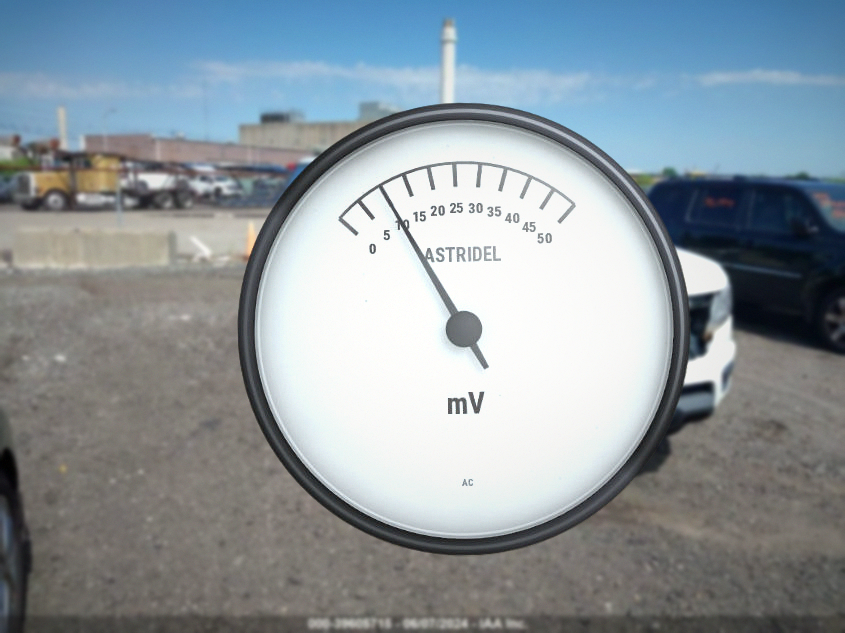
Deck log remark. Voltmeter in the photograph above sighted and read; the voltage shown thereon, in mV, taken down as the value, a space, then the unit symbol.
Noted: 10 mV
